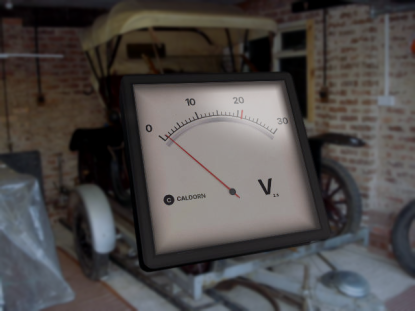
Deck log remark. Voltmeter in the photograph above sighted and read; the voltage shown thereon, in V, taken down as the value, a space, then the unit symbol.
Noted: 1 V
